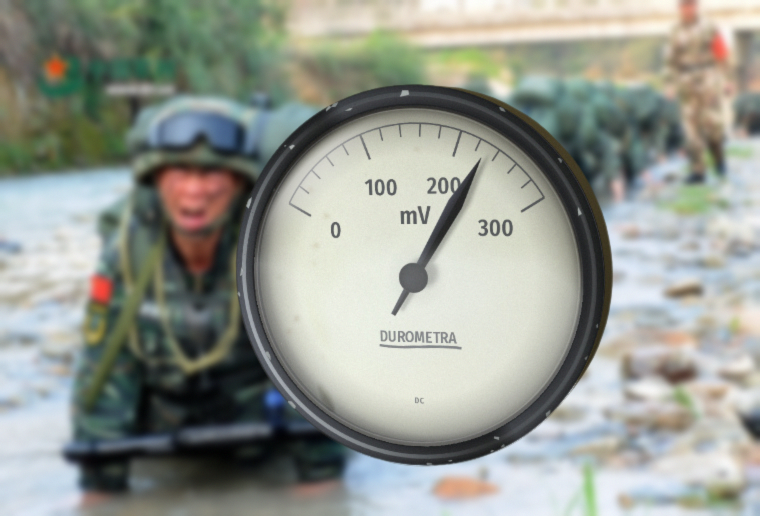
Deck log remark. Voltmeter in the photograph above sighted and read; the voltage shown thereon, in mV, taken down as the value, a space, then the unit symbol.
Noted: 230 mV
